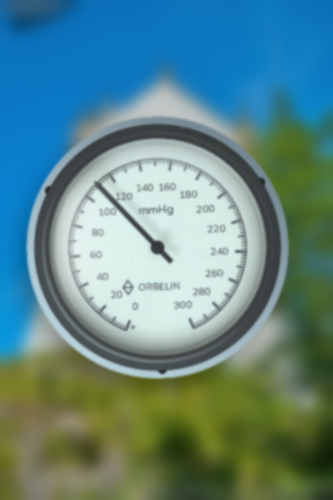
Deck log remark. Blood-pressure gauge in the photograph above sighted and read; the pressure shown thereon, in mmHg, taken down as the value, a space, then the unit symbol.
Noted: 110 mmHg
